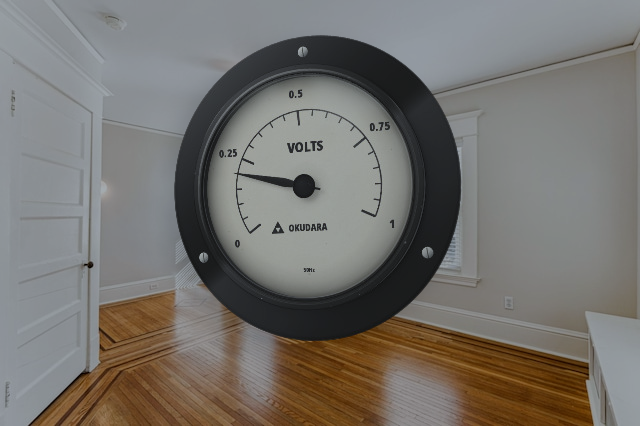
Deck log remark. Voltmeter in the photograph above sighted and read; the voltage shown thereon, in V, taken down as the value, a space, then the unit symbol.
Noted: 0.2 V
